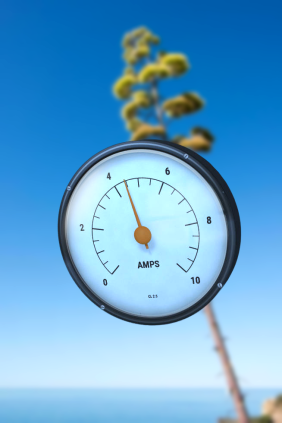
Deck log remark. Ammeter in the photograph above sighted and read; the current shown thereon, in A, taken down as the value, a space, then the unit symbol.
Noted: 4.5 A
